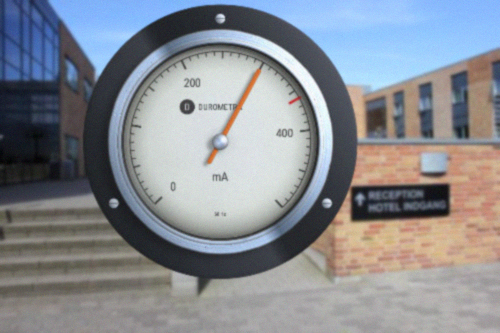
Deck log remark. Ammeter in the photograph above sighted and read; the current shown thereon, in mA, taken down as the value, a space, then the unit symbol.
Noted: 300 mA
